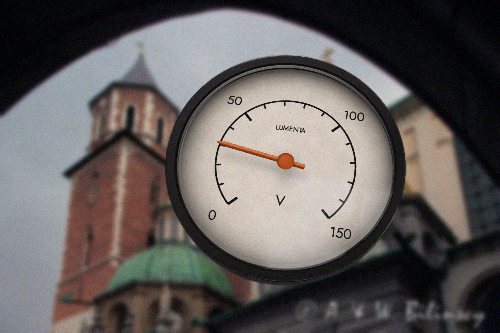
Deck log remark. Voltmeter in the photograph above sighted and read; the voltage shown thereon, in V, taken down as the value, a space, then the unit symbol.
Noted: 30 V
